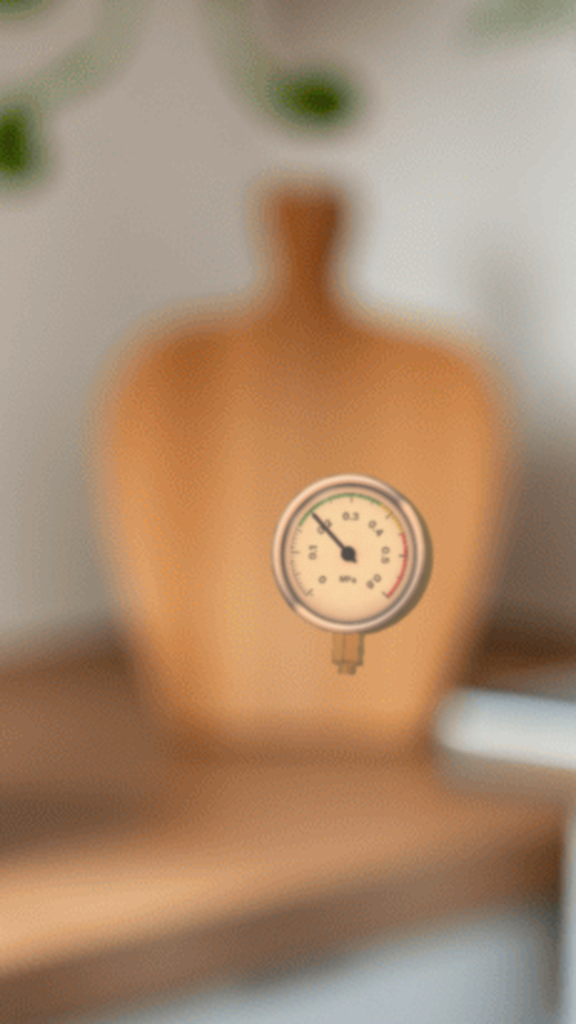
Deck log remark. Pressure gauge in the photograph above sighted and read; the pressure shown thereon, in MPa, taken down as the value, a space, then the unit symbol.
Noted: 0.2 MPa
